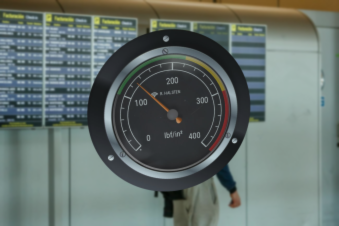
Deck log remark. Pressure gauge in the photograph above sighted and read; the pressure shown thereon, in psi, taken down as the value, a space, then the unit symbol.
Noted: 130 psi
